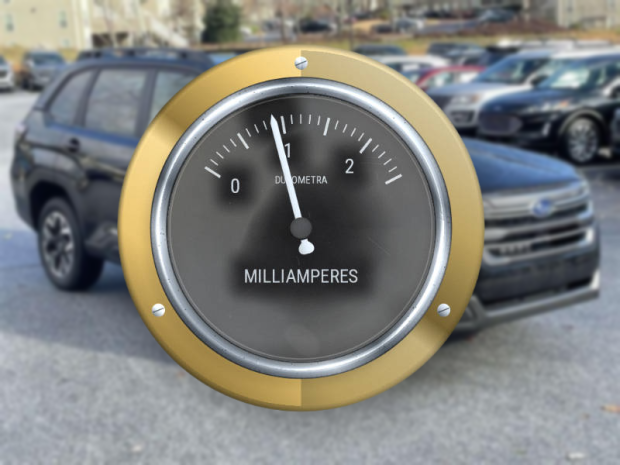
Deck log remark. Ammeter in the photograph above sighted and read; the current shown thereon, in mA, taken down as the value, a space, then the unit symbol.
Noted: 0.9 mA
